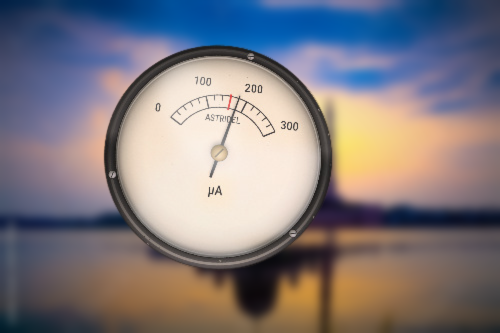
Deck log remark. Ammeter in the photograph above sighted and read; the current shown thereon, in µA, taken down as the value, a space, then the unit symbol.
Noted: 180 µA
